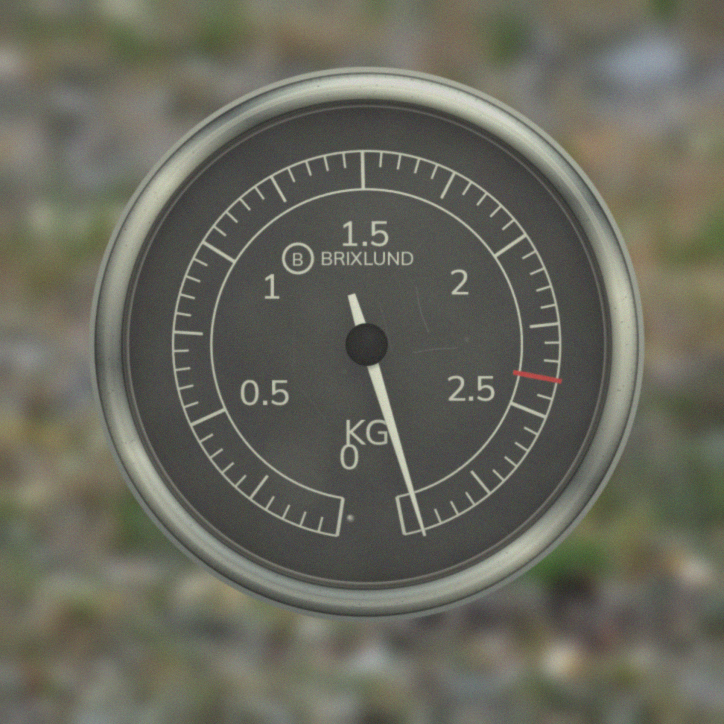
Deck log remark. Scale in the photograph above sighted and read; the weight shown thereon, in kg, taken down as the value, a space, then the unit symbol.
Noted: 2.95 kg
